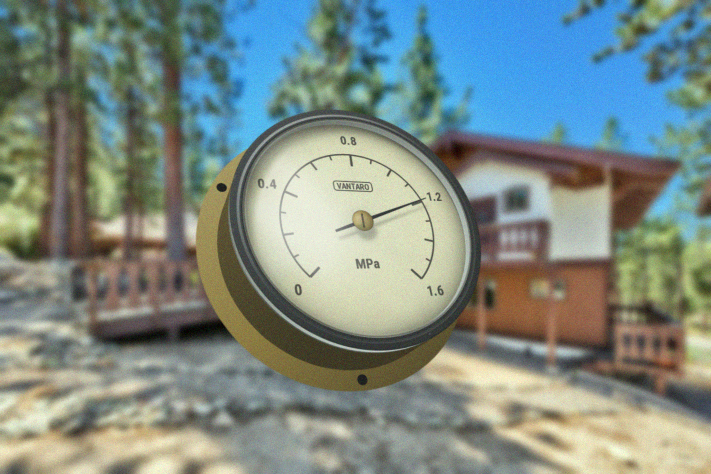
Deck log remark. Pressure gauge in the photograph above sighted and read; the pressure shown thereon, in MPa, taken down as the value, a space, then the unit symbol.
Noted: 1.2 MPa
